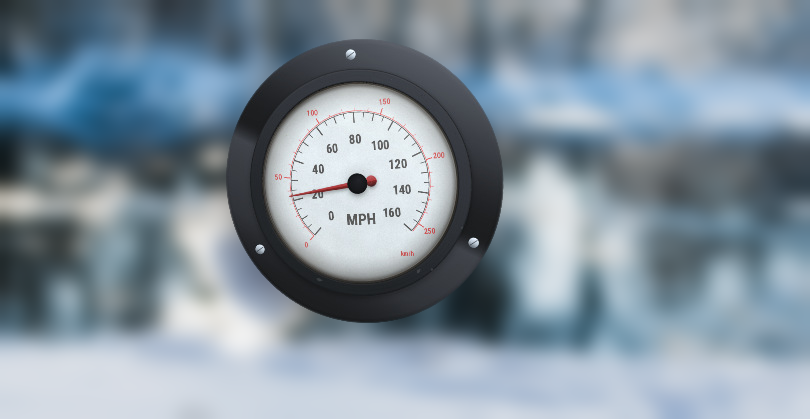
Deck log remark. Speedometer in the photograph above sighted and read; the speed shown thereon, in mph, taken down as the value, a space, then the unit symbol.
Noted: 22.5 mph
